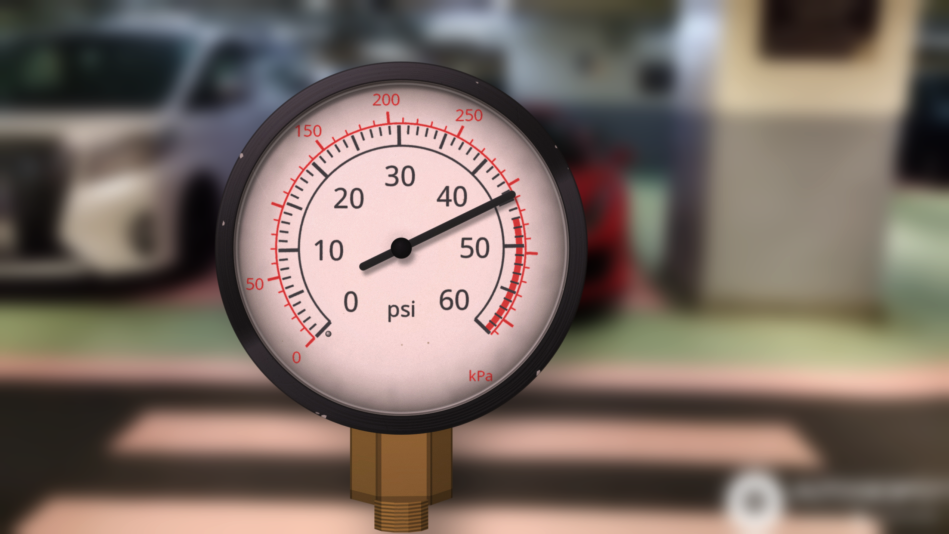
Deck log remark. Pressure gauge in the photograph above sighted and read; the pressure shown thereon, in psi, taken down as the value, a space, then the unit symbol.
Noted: 44.5 psi
